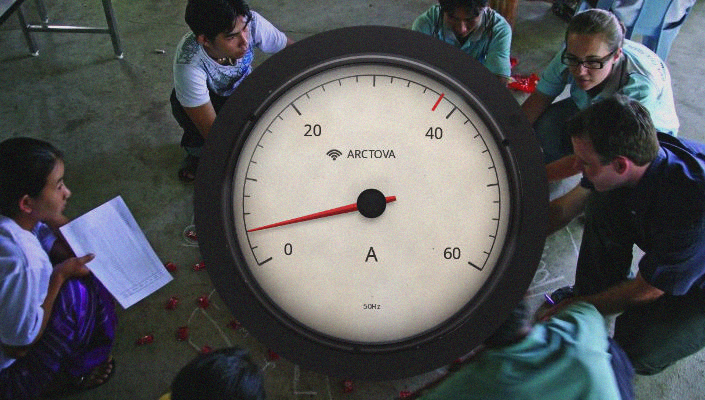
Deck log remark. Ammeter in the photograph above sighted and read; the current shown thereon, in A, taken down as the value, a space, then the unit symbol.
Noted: 4 A
